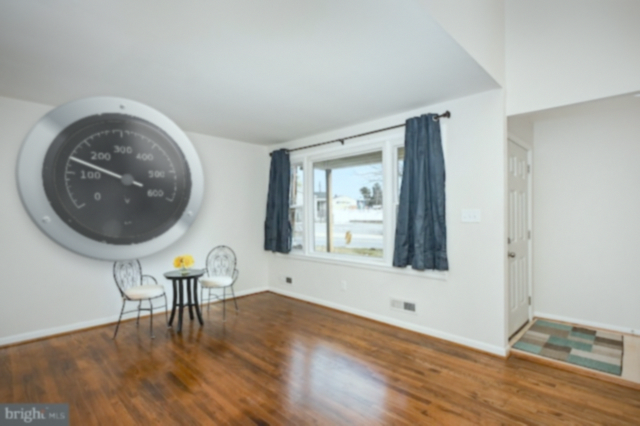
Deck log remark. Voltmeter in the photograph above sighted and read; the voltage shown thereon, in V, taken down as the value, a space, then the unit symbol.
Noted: 140 V
